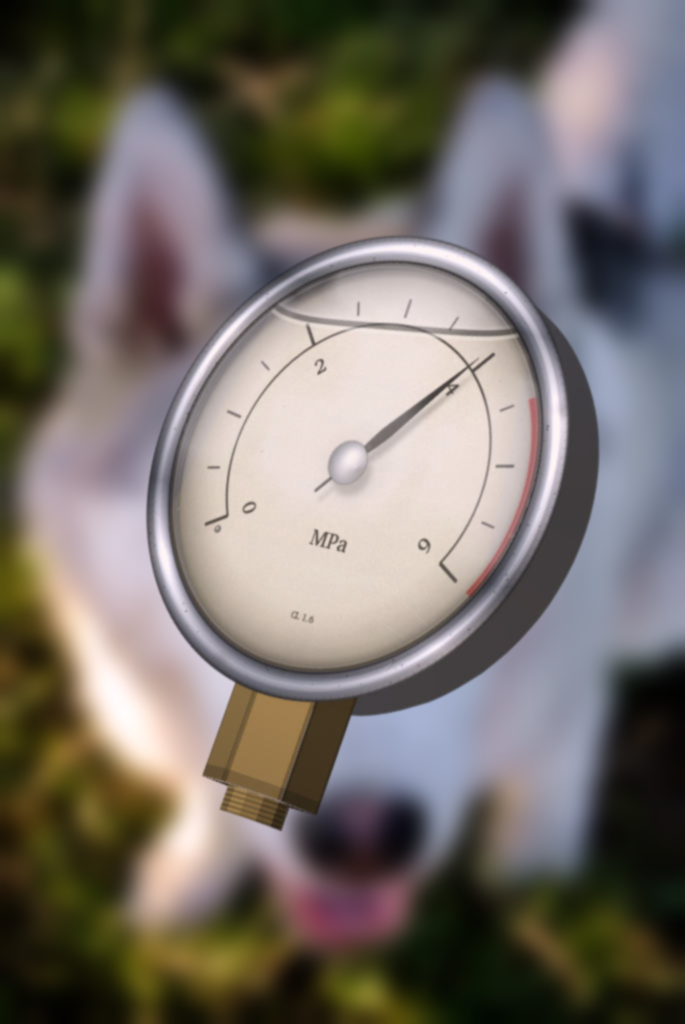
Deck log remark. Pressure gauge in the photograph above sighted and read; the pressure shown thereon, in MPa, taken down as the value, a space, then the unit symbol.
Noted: 4 MPa
